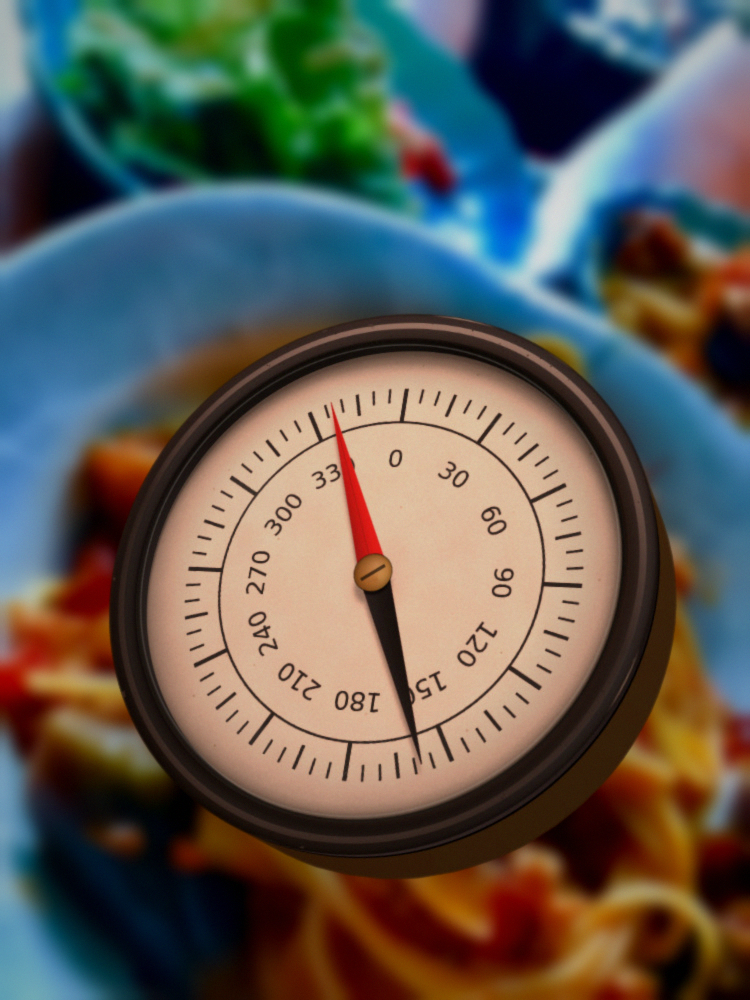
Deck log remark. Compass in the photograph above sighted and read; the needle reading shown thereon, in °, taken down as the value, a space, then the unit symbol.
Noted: 337.5 °
